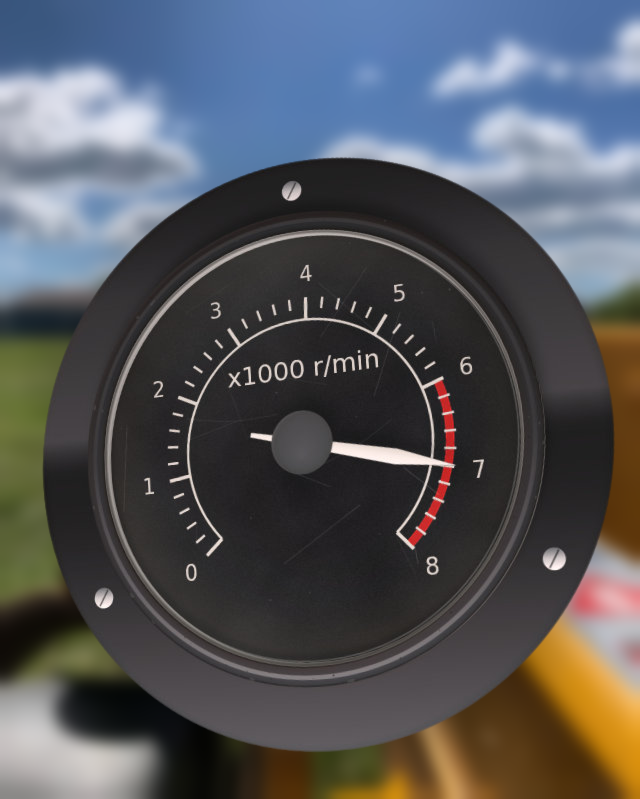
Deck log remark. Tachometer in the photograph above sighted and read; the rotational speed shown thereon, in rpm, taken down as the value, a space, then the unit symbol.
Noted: 7000 rpm
